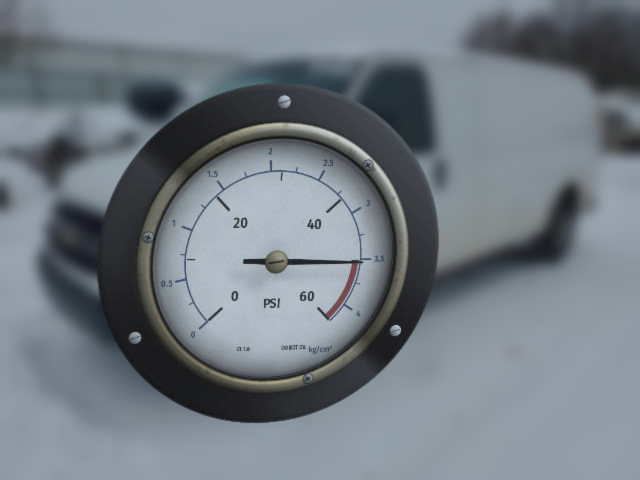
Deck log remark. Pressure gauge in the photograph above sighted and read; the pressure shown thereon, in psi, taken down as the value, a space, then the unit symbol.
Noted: 50 psi
